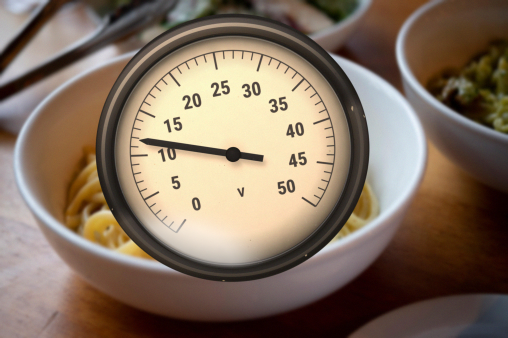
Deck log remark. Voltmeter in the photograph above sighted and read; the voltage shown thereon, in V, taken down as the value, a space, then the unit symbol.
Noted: 12 V
